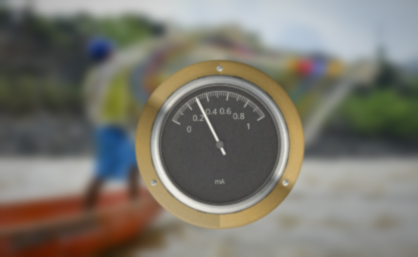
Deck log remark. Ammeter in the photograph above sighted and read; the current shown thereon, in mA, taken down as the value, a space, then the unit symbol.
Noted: 0.3 mA
